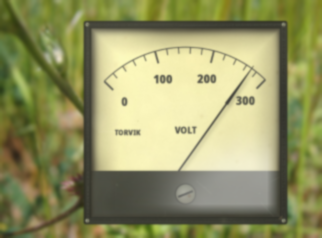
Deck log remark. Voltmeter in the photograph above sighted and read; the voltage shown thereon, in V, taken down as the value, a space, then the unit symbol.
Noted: 270 V
